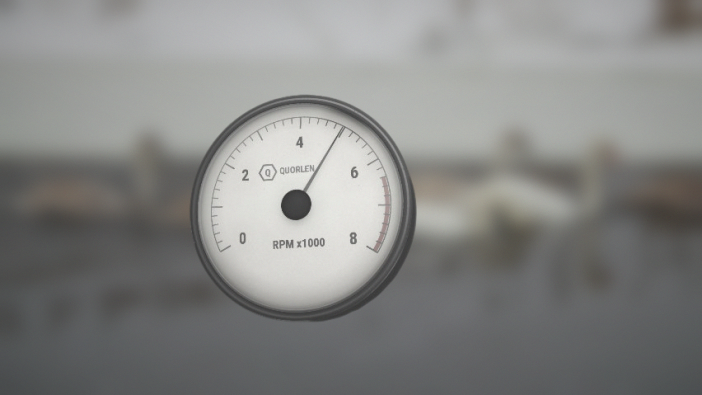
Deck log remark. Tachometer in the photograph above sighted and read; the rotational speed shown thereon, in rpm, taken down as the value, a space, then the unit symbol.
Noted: 5000 rpm
